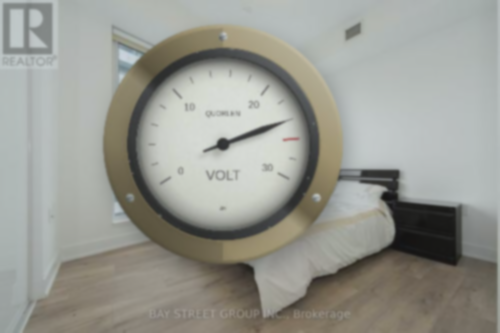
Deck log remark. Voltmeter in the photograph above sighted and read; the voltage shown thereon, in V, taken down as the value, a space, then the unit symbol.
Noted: 24 V
